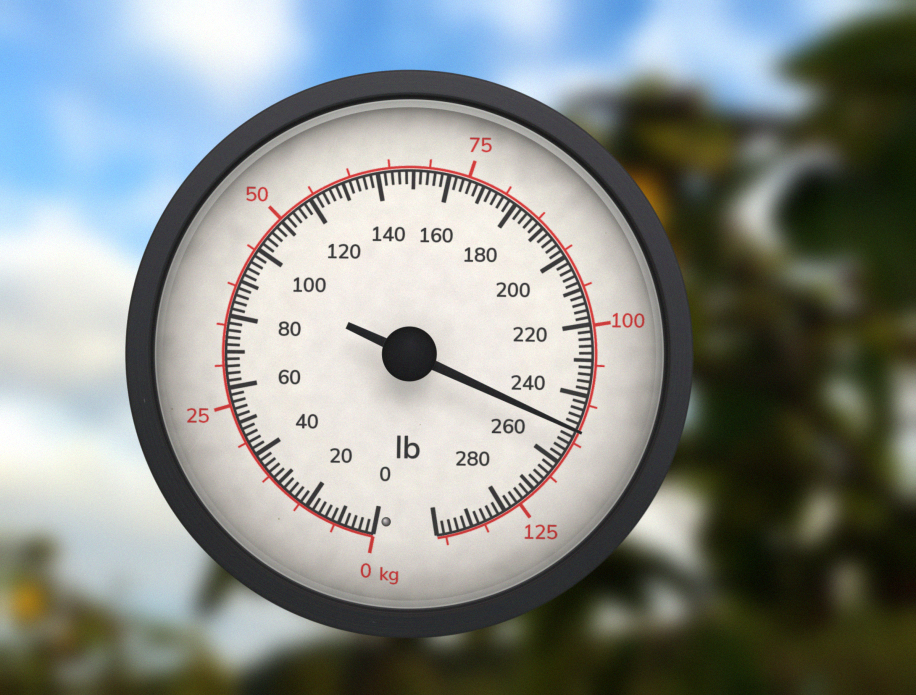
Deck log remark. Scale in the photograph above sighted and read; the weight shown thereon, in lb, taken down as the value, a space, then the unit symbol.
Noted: 250 lb
